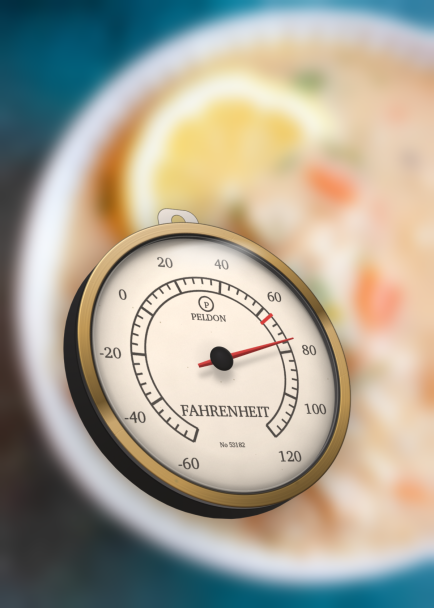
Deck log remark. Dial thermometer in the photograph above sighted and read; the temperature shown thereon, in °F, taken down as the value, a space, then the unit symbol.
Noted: 76 °F
